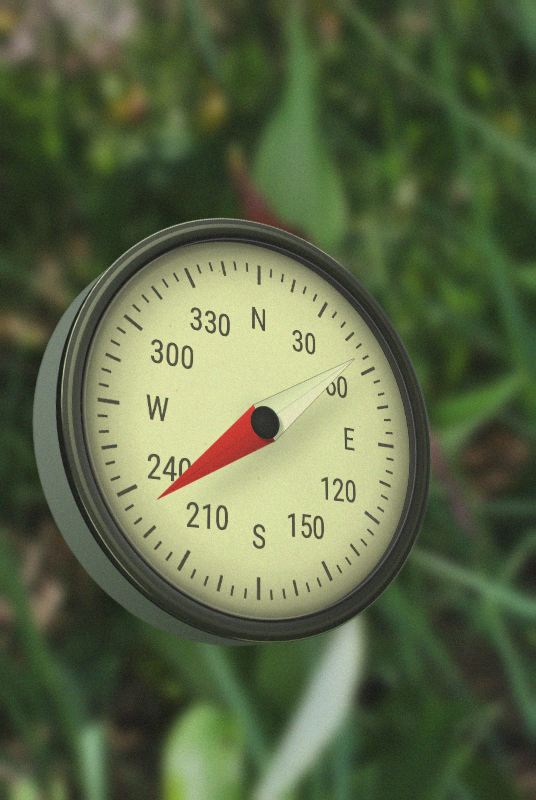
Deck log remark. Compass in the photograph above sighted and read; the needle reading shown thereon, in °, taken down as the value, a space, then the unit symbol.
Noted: 232.5 °
